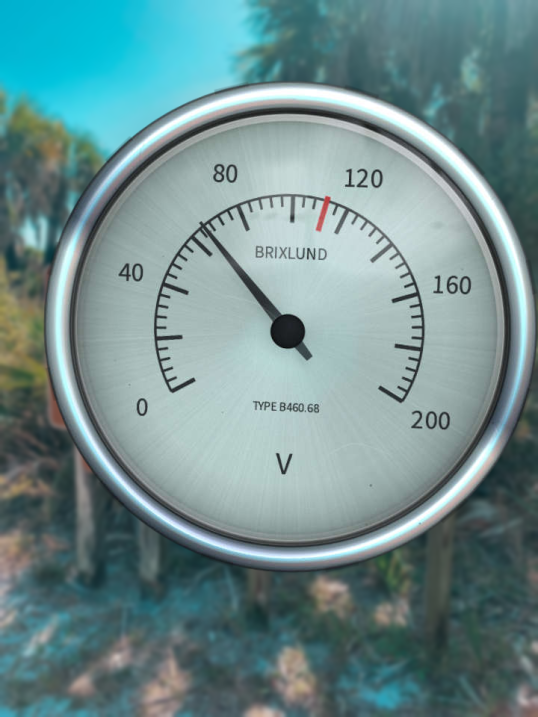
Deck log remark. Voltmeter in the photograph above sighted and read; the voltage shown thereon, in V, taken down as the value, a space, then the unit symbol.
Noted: 66 V
